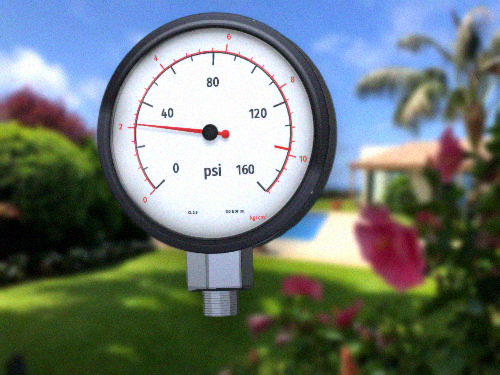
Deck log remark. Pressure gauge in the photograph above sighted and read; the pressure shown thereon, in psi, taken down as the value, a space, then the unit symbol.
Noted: 30 psi
